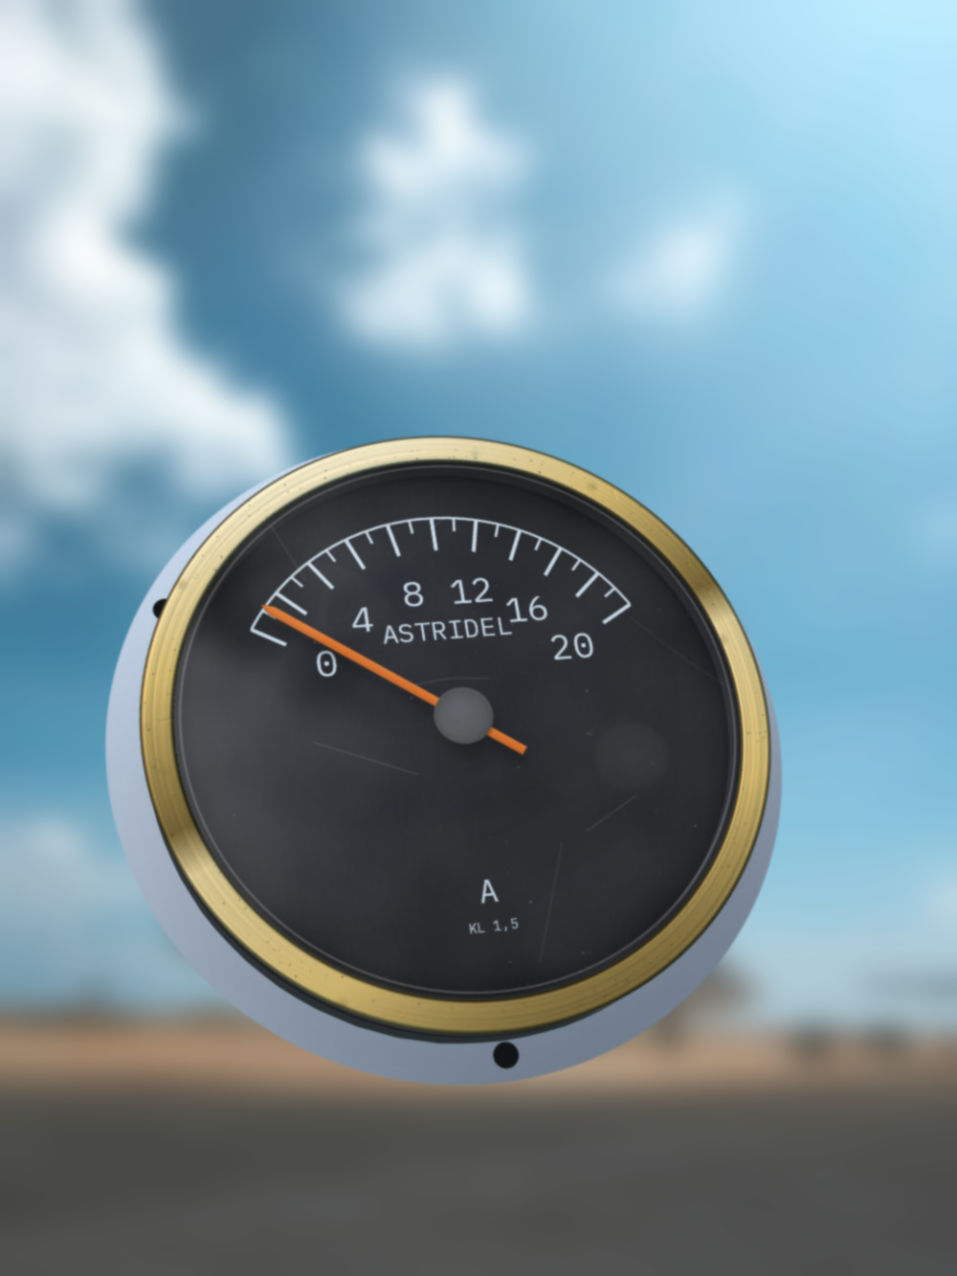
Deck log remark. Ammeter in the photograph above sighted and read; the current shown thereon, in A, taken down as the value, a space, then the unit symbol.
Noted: 1 A
